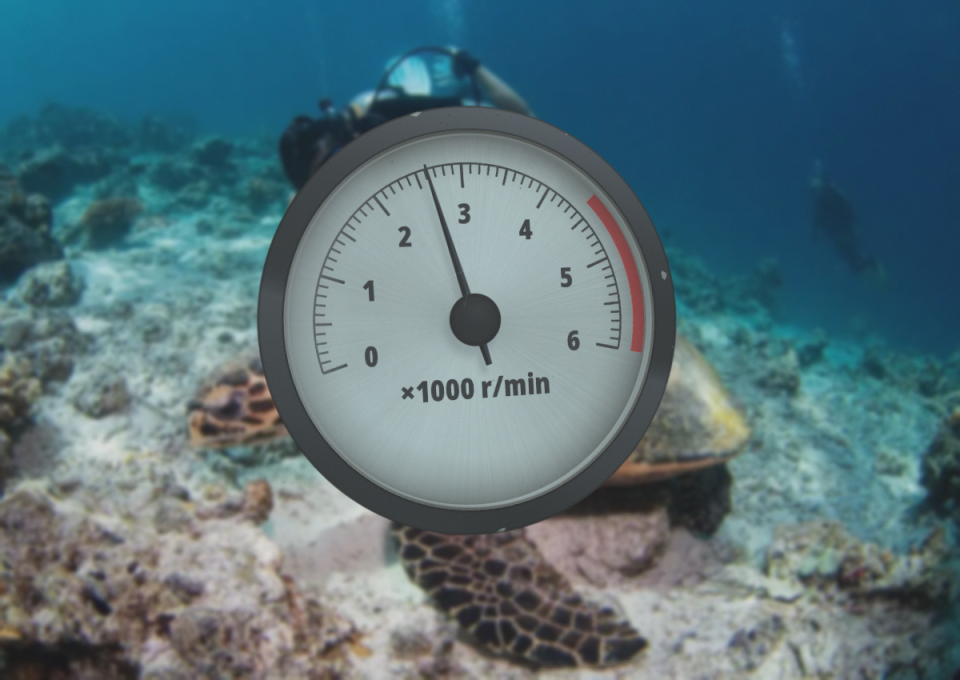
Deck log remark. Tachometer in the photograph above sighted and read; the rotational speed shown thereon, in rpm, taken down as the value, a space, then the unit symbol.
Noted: 2600 rpm
